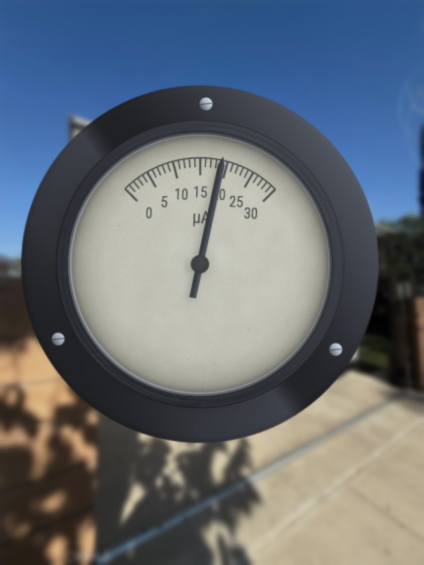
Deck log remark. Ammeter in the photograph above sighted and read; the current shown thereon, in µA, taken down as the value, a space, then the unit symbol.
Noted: 19 µA
